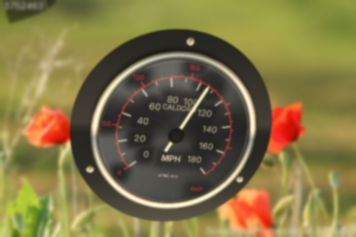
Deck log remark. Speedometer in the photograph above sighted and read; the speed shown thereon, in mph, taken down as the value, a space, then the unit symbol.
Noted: 105 mph
